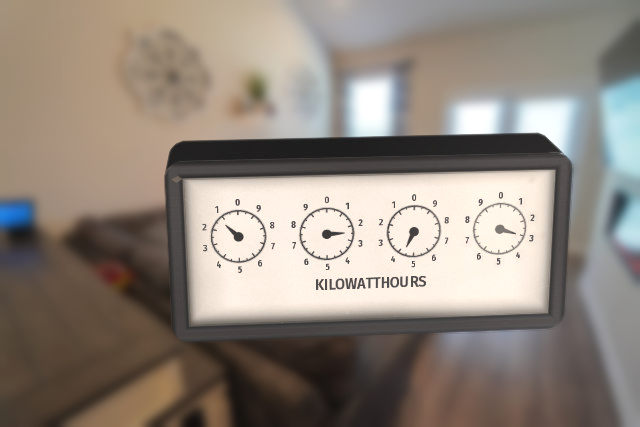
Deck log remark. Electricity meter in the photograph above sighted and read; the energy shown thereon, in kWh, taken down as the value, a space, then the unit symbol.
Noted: 1243 kWh
